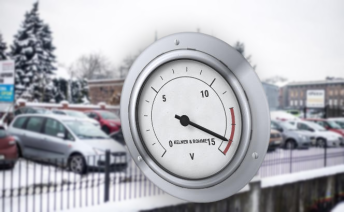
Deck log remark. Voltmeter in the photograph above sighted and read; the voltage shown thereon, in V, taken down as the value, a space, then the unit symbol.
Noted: 14 V
